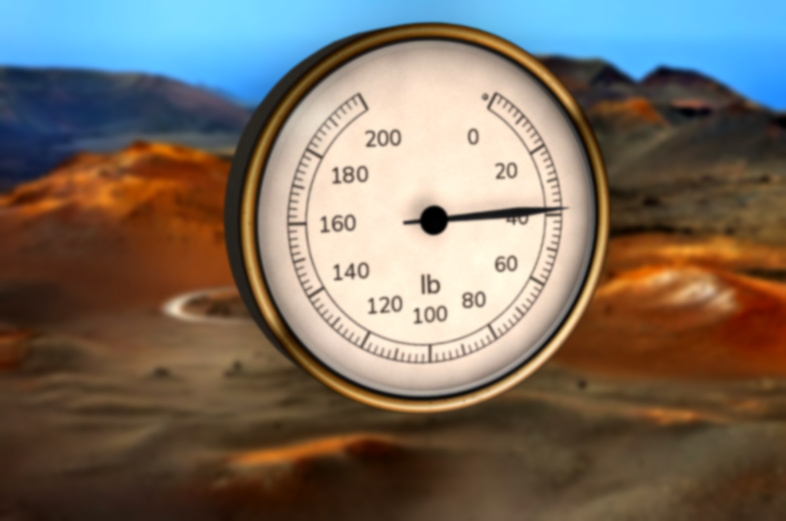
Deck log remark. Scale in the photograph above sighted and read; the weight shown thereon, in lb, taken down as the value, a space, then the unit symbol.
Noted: 38 lb
